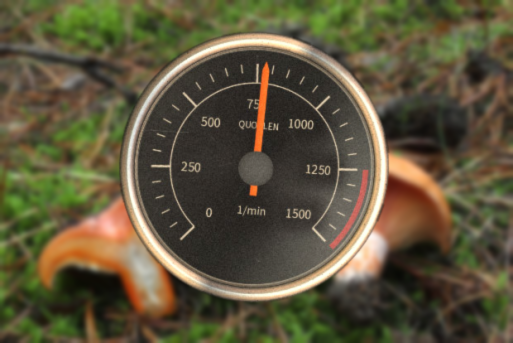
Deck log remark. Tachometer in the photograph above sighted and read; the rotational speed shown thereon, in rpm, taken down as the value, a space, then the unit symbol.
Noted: 775 rpm
